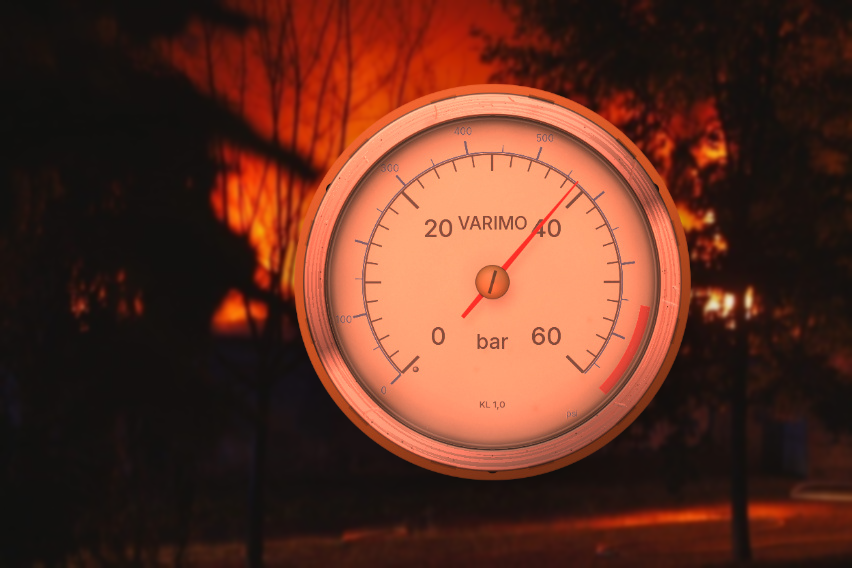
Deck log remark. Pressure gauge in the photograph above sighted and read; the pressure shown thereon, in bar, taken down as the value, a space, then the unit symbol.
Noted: 39 bar
